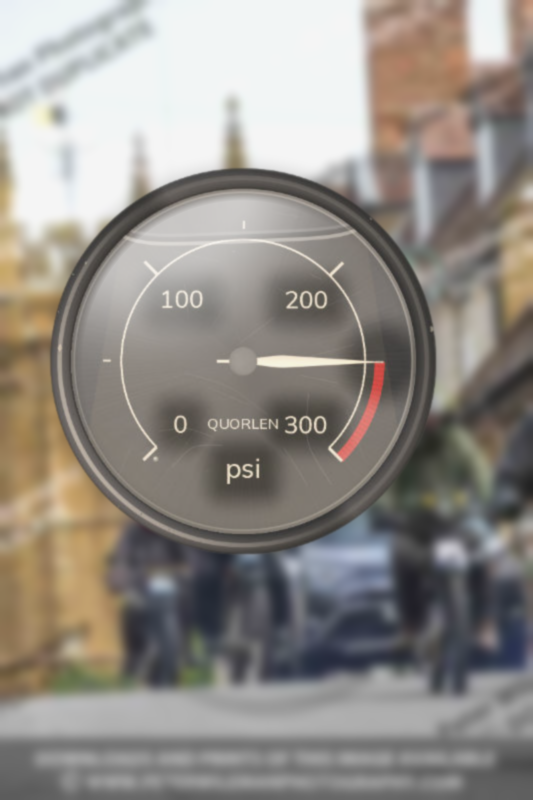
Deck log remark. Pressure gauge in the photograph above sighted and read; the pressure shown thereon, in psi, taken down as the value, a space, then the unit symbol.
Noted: 250 psi
